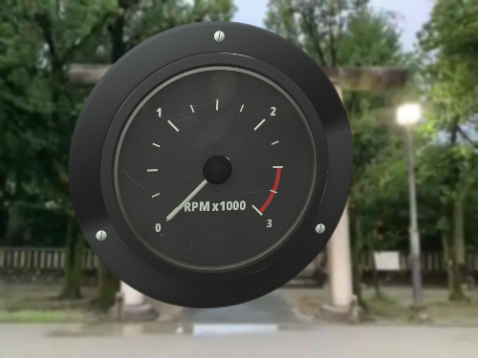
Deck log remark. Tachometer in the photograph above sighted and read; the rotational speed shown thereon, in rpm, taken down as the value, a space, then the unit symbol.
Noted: 0 rpm
